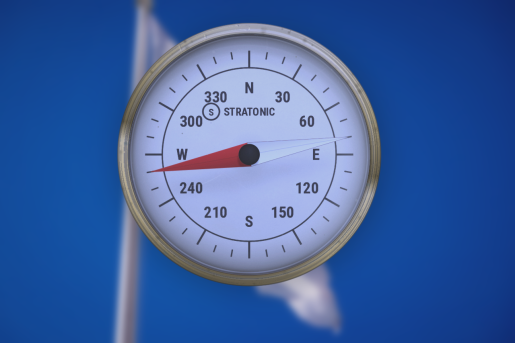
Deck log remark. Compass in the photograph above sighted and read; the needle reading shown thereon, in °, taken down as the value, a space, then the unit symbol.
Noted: 260 °
